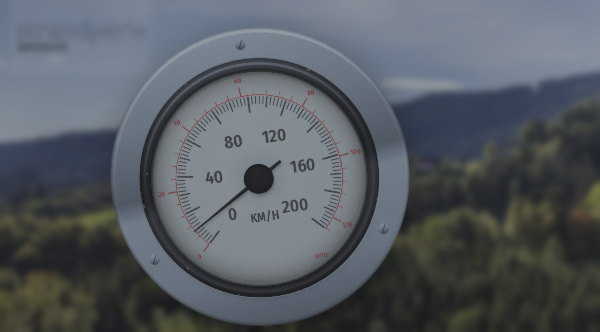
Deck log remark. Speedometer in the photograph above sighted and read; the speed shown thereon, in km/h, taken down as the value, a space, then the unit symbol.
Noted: 10 km/h
